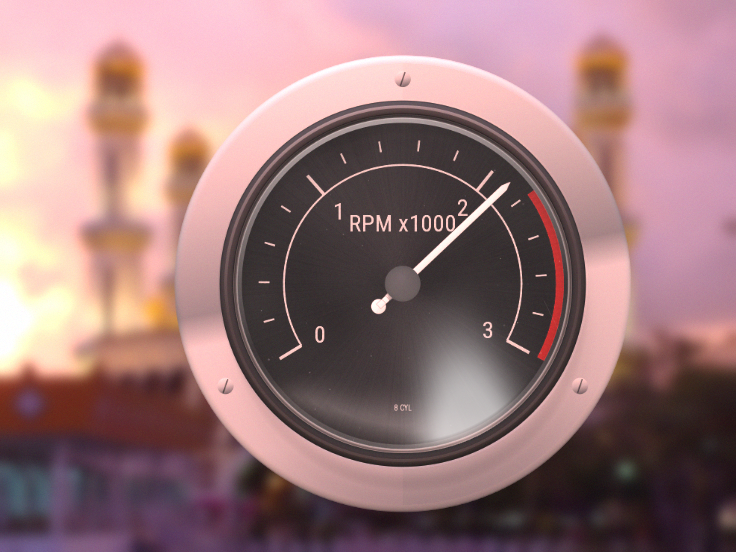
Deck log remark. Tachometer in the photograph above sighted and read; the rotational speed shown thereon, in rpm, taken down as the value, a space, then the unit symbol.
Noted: 2100 rpm
